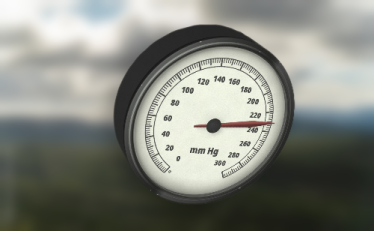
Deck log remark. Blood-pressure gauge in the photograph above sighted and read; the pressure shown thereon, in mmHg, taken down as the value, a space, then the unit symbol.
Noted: 230 mmHg
